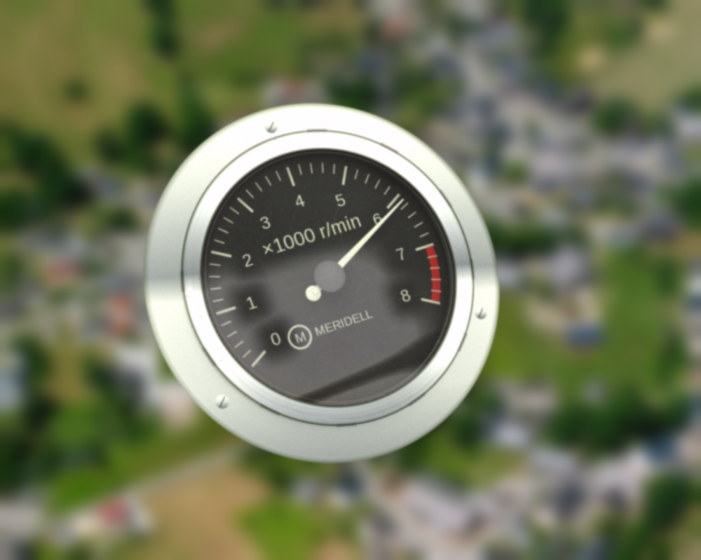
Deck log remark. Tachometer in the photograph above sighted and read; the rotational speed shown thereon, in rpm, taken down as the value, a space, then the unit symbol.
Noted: 6100 rpm
